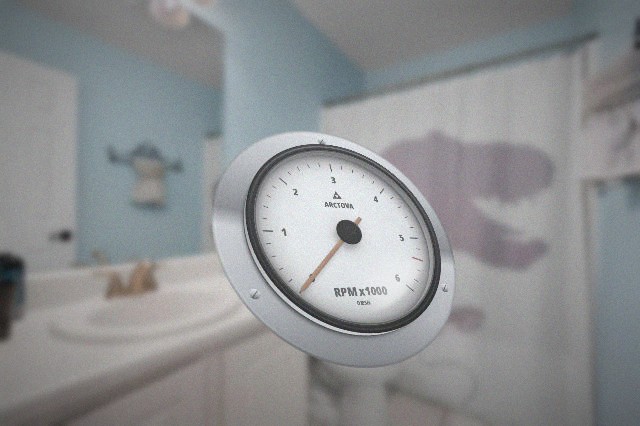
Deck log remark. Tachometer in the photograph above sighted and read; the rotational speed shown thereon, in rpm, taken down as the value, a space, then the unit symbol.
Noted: 0 rpm
